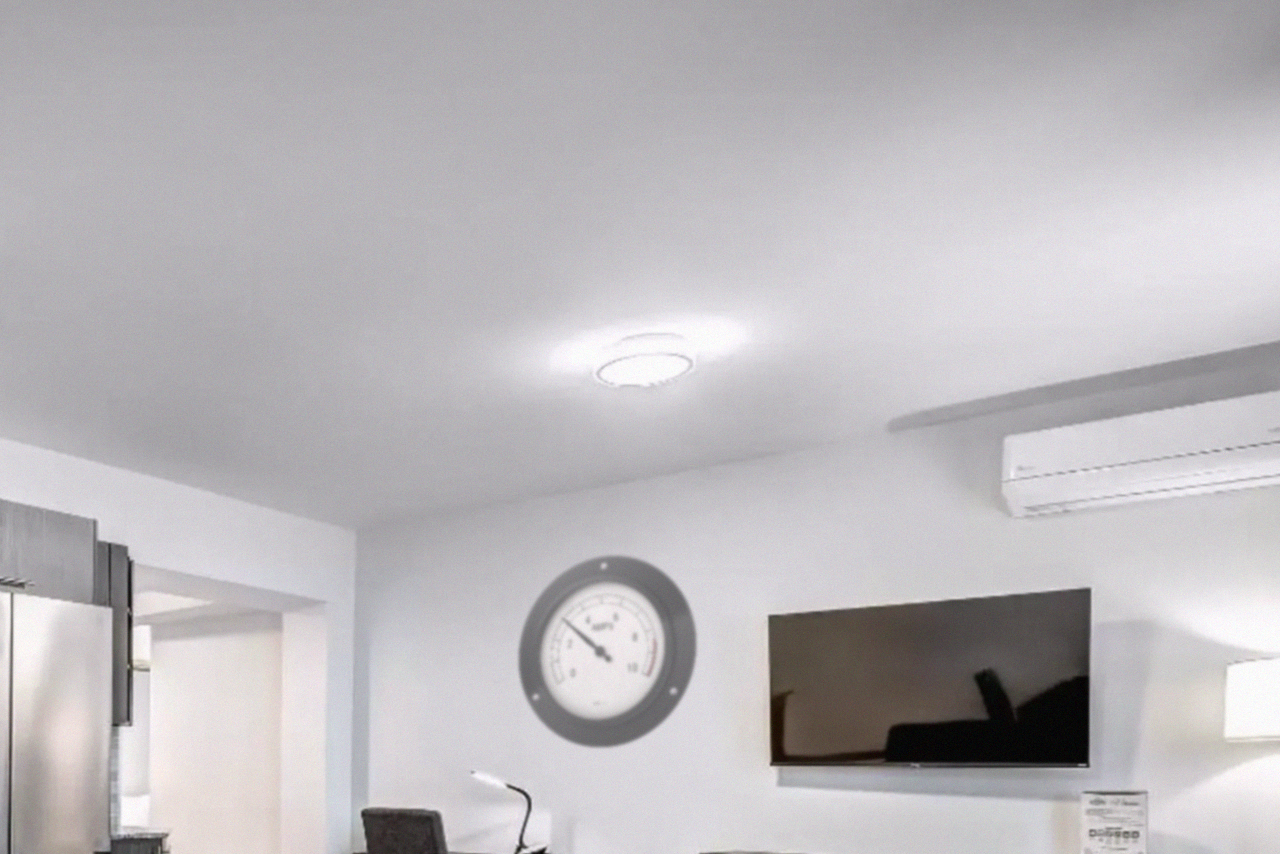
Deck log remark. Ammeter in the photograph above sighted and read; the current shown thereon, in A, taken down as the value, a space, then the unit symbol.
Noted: 3 A
